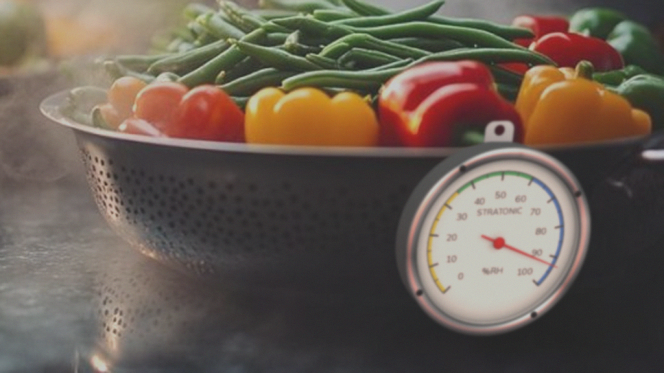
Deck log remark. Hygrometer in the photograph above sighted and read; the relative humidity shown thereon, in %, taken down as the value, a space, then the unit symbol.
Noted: 92.5 %
